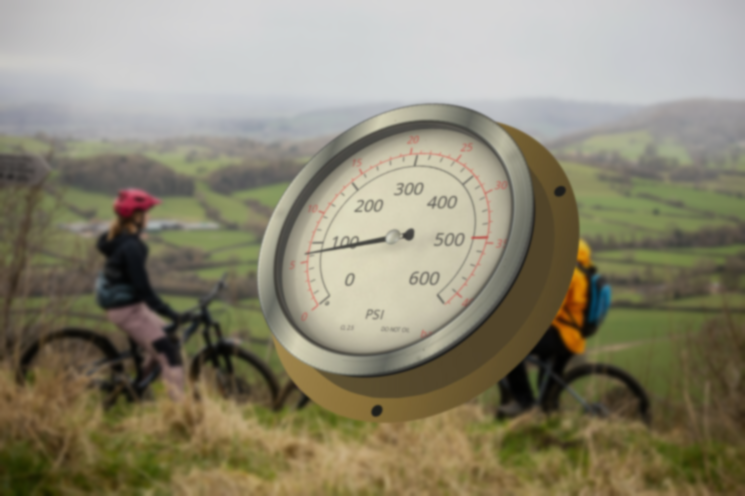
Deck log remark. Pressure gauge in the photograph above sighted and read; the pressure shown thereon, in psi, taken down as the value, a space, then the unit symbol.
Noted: 80 psi
